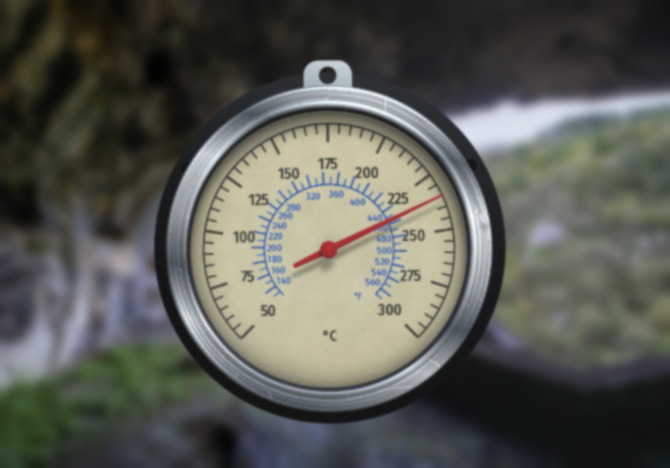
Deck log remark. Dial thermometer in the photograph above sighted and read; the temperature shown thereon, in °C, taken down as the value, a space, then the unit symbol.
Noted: 235 °C
